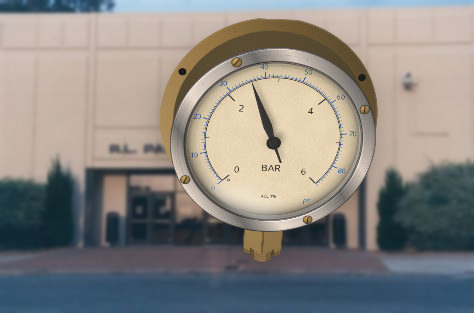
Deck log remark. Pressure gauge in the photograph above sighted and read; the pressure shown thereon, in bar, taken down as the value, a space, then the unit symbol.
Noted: 2.5 bar
